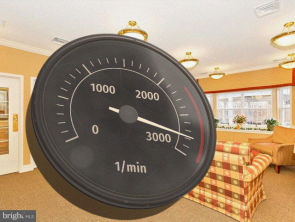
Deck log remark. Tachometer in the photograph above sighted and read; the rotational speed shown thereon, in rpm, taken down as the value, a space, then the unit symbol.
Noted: 2800 rpm
